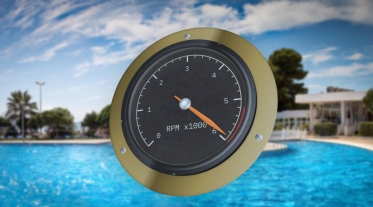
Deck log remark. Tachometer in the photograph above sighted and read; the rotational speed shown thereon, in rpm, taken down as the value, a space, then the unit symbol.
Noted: 5900 rpm
